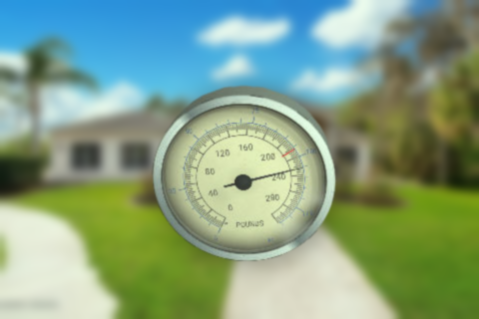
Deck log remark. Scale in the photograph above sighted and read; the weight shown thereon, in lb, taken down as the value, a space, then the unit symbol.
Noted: 230 lb
